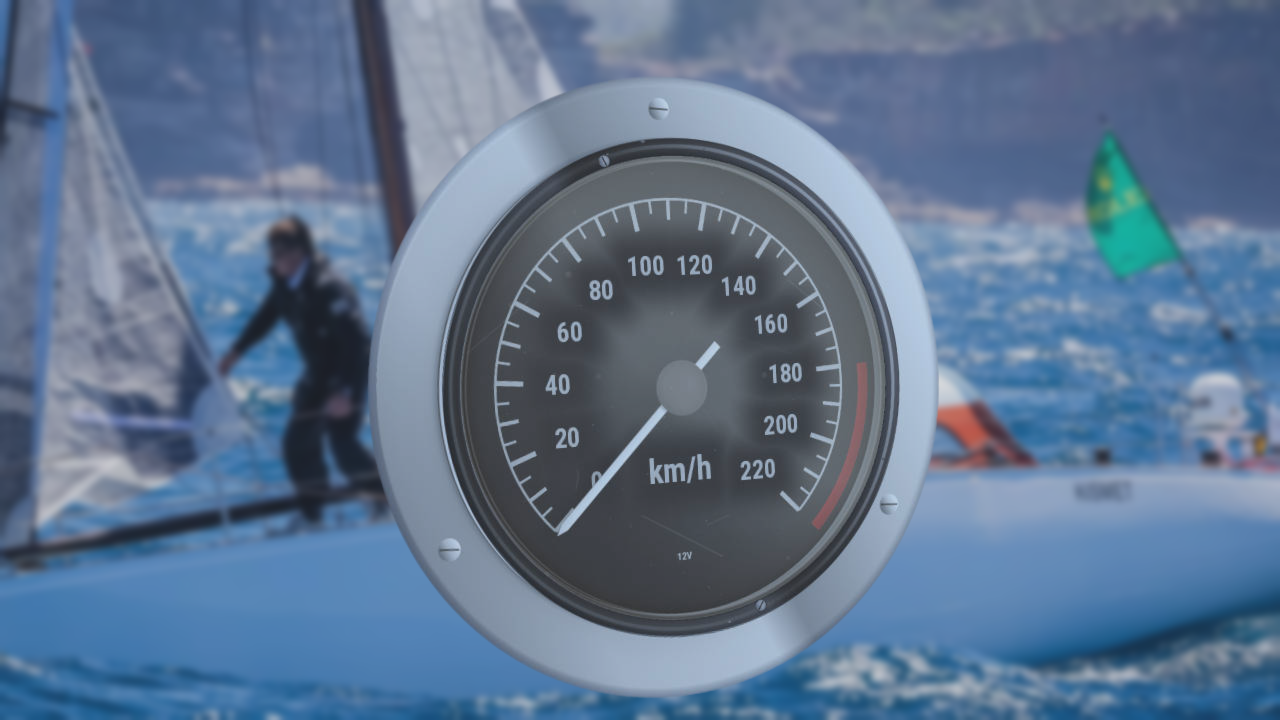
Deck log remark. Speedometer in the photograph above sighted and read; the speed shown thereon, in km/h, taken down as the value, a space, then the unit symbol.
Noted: 0 km/h
